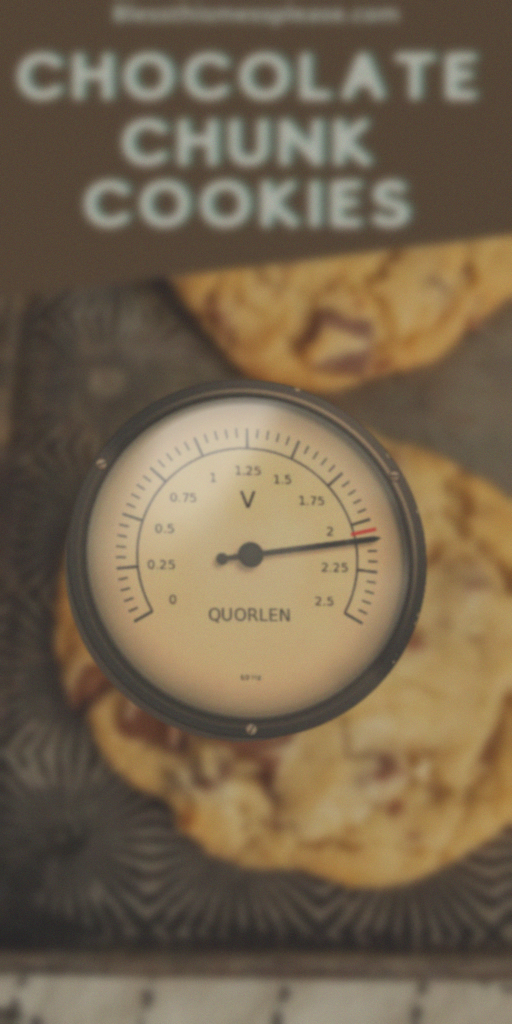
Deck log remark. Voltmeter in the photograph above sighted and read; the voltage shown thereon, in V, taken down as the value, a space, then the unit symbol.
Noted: 2.1 V
